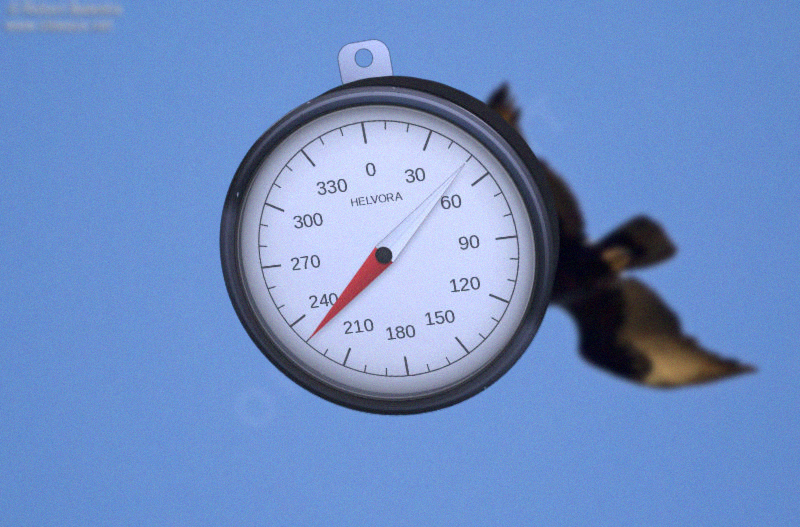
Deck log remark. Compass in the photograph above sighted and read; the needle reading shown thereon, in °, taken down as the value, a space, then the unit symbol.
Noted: 230 °
